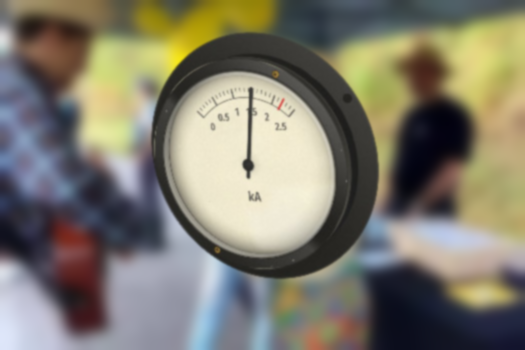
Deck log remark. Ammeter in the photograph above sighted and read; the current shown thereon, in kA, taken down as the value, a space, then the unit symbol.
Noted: 1.5 kA
